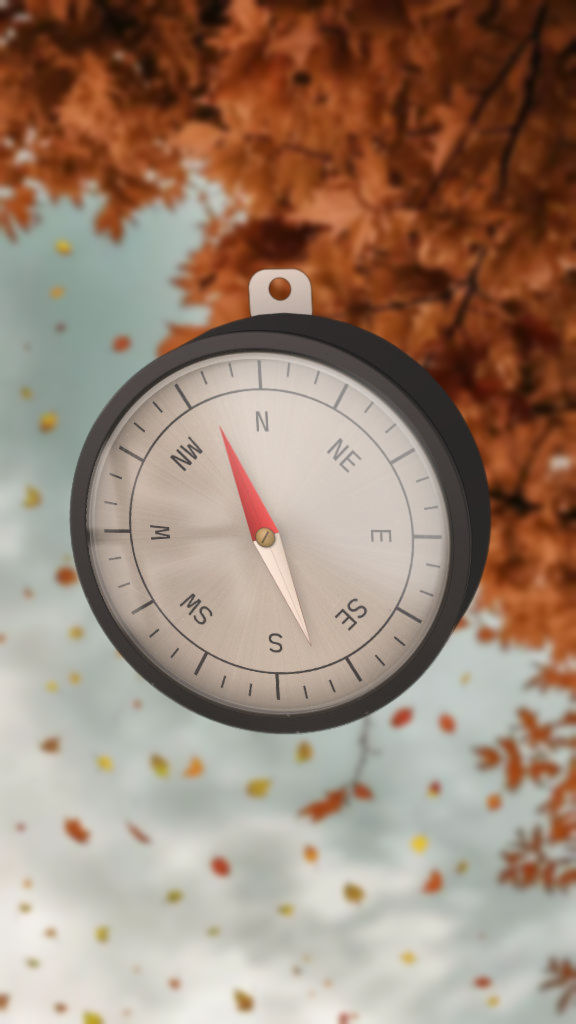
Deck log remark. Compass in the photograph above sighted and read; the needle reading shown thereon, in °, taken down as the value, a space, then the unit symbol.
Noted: 340 °
